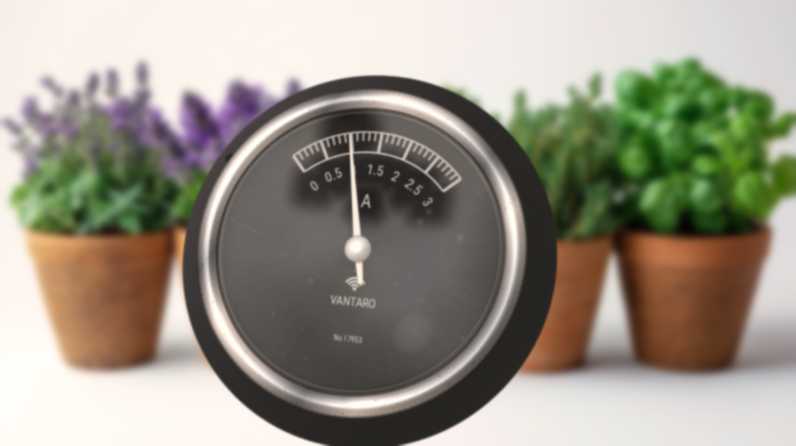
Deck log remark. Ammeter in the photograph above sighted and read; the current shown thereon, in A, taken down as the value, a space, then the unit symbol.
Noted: 1 A
